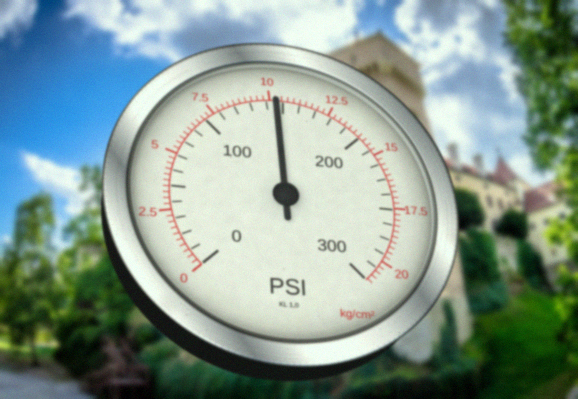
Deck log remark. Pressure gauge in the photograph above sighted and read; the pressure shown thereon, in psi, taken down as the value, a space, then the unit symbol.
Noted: 145 psi
